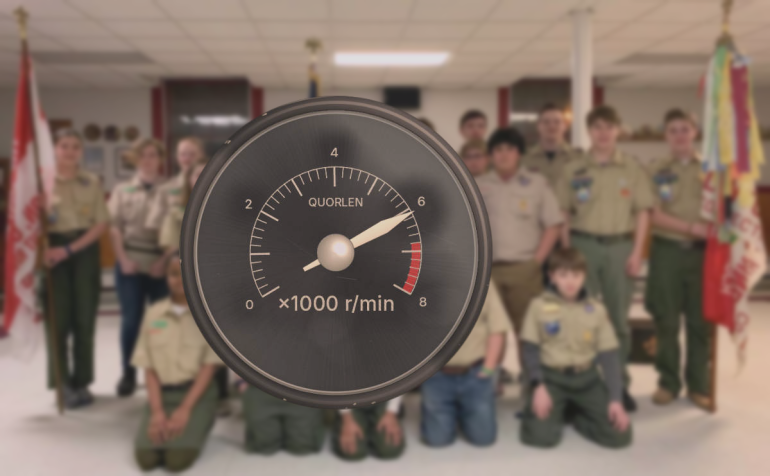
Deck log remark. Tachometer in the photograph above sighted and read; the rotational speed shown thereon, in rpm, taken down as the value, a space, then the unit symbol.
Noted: 6100 rpm
